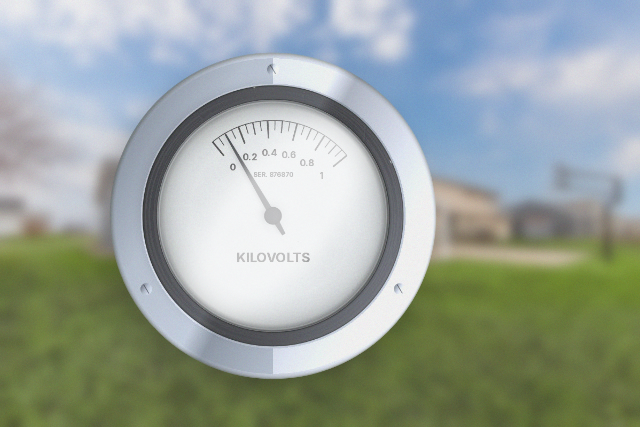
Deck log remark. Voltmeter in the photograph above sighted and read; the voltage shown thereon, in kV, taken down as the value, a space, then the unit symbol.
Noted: 0.1 kV
